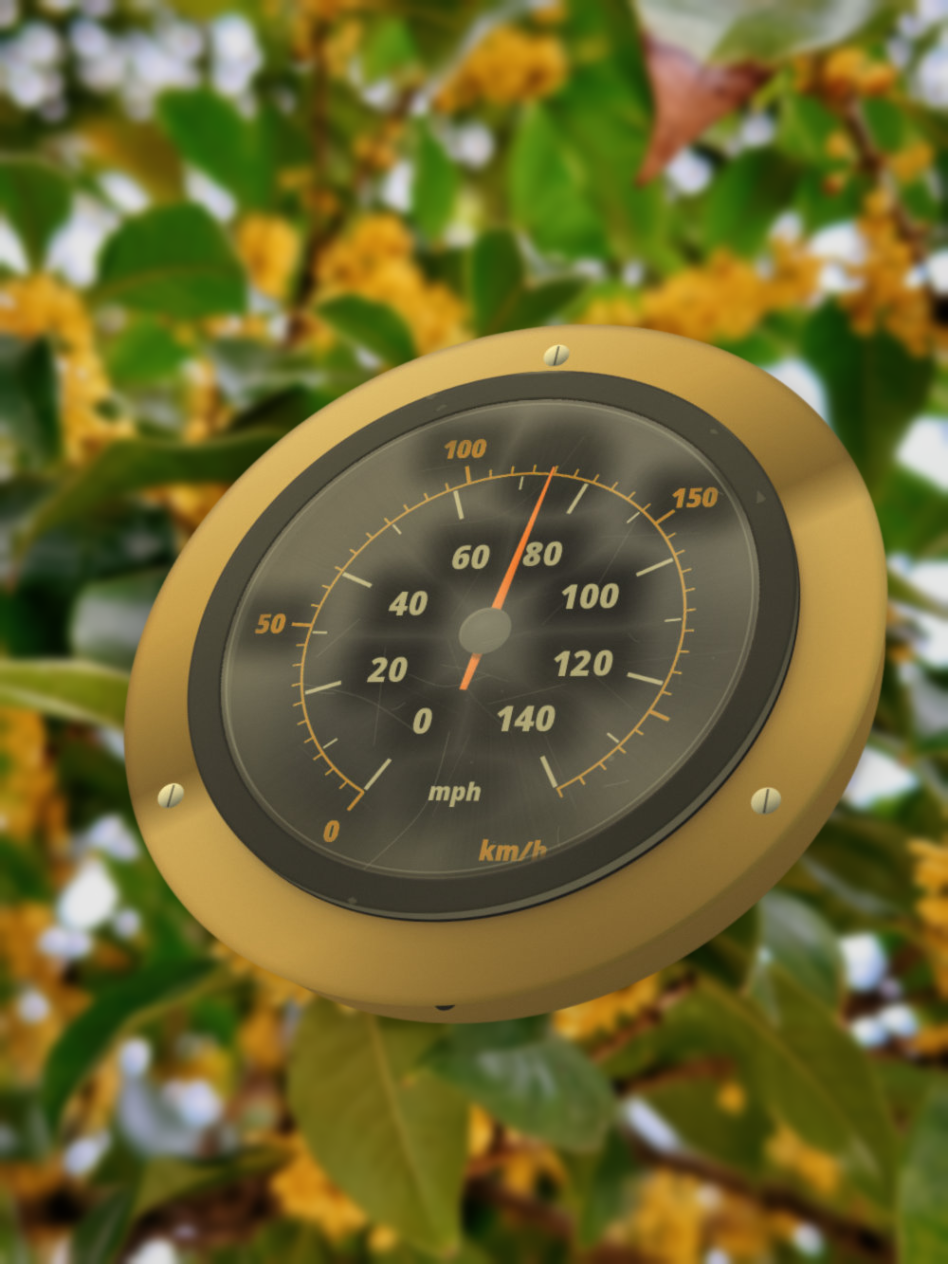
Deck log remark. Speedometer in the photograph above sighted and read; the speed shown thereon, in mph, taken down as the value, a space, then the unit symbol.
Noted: 75 mph
